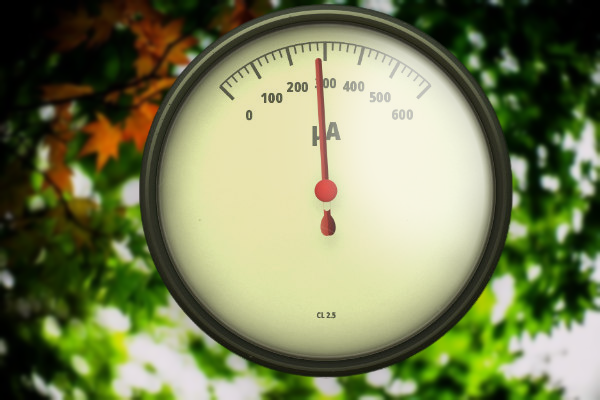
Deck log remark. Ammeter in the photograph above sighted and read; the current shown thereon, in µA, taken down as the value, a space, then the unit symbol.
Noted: 280 µA
